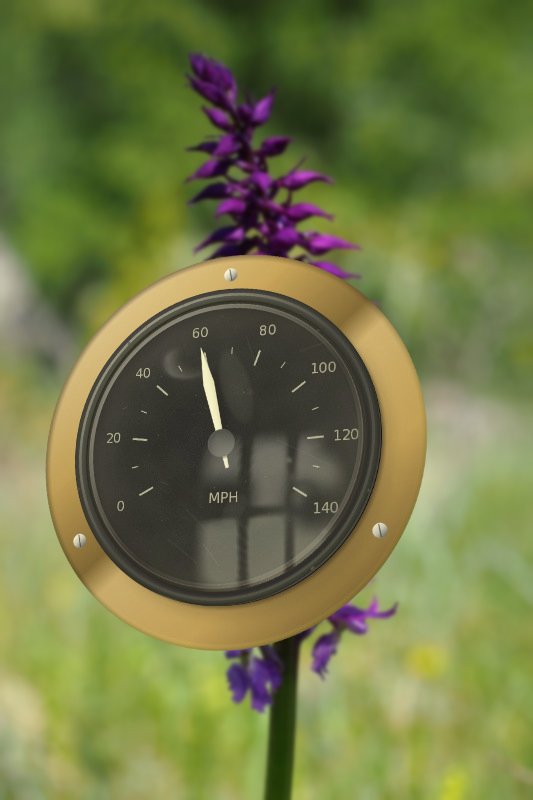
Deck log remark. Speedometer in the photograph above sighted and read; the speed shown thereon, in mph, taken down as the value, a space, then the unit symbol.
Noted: 60 mph
